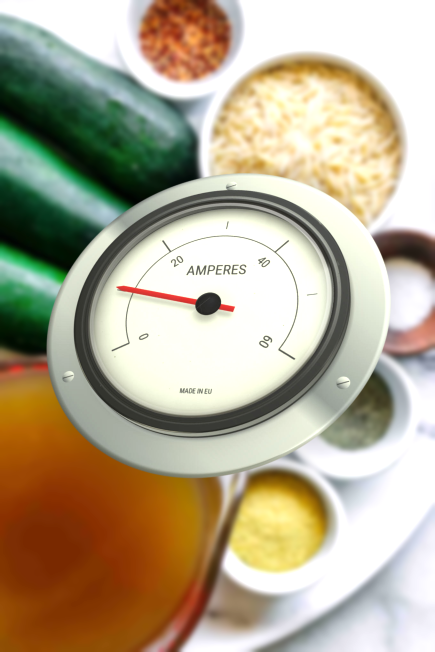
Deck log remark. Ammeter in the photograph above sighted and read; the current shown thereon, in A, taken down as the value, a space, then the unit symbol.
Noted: 10 A
